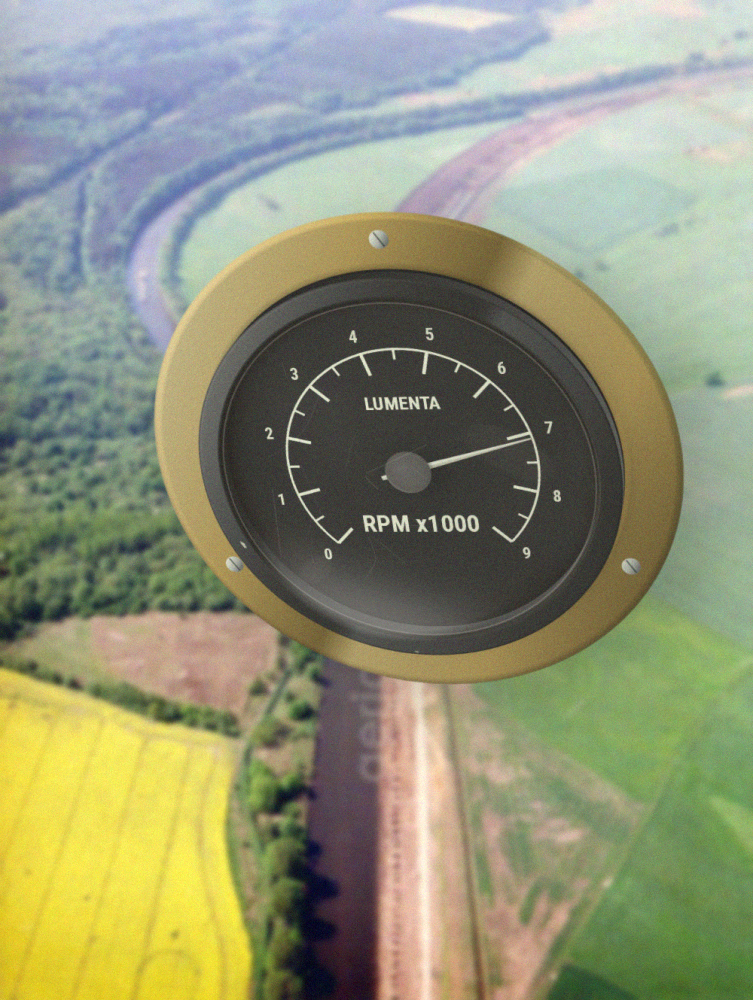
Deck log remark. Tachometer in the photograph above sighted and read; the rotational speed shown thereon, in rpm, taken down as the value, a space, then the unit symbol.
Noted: 7000 rpm
